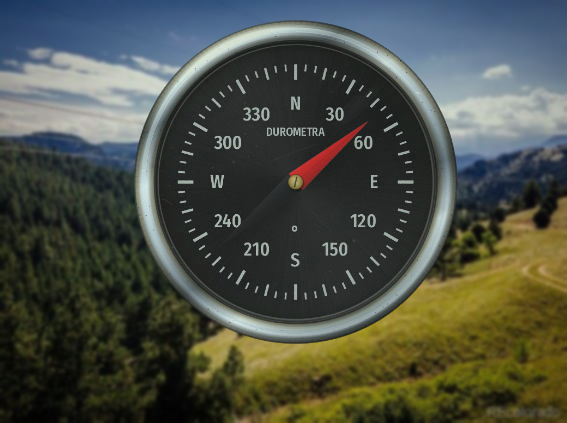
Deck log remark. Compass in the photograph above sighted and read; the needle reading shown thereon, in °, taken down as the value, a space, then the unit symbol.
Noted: 50 °
